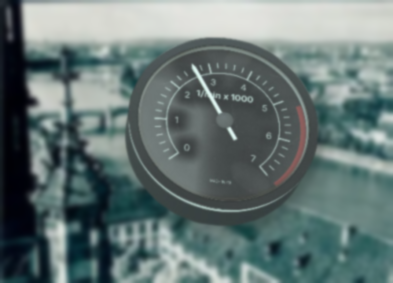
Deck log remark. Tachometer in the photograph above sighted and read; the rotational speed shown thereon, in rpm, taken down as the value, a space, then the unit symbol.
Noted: 2600 rpm
